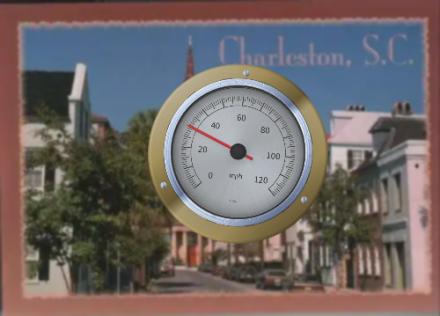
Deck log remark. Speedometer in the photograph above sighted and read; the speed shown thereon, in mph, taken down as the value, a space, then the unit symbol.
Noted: 30 mph
